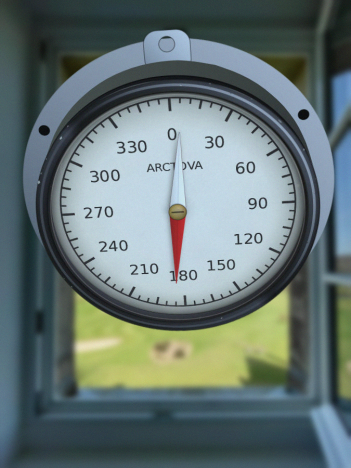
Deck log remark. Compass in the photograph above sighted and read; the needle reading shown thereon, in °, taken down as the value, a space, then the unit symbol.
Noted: 185 °
